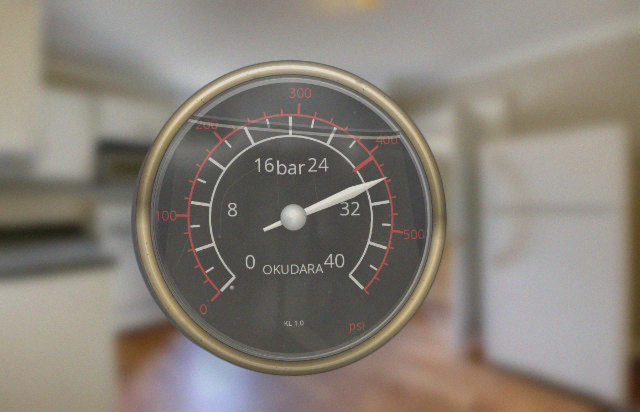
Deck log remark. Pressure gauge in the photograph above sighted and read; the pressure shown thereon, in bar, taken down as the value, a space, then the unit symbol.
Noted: 30 bar
